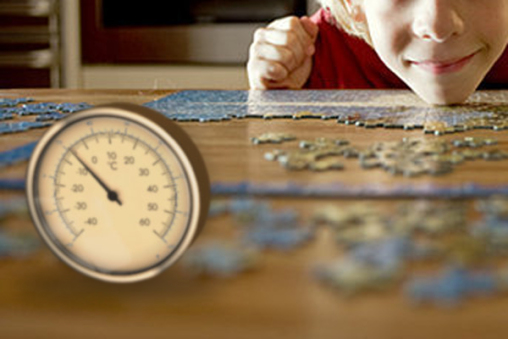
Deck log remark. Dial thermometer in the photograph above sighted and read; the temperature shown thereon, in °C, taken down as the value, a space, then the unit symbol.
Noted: -5 °C
